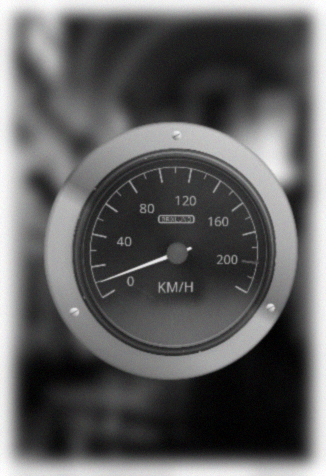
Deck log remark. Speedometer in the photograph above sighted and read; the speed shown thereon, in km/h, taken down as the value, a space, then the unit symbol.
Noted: 10 km/h
